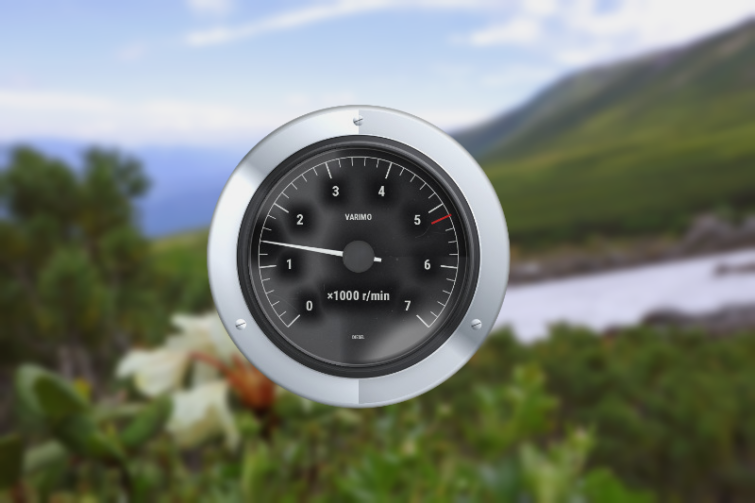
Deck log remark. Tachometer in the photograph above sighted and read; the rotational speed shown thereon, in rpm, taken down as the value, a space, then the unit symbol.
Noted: 1400 rpm
